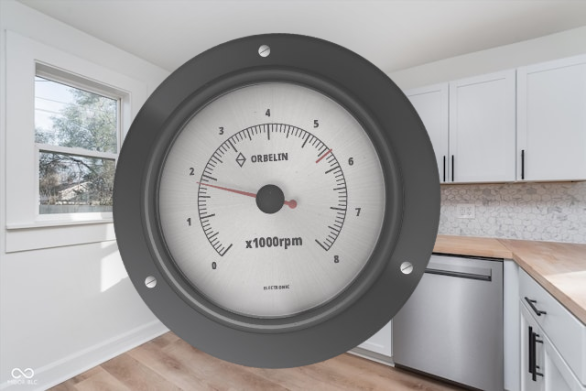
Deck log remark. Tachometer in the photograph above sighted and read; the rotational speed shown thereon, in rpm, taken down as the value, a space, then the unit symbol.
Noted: 1800 rpm
